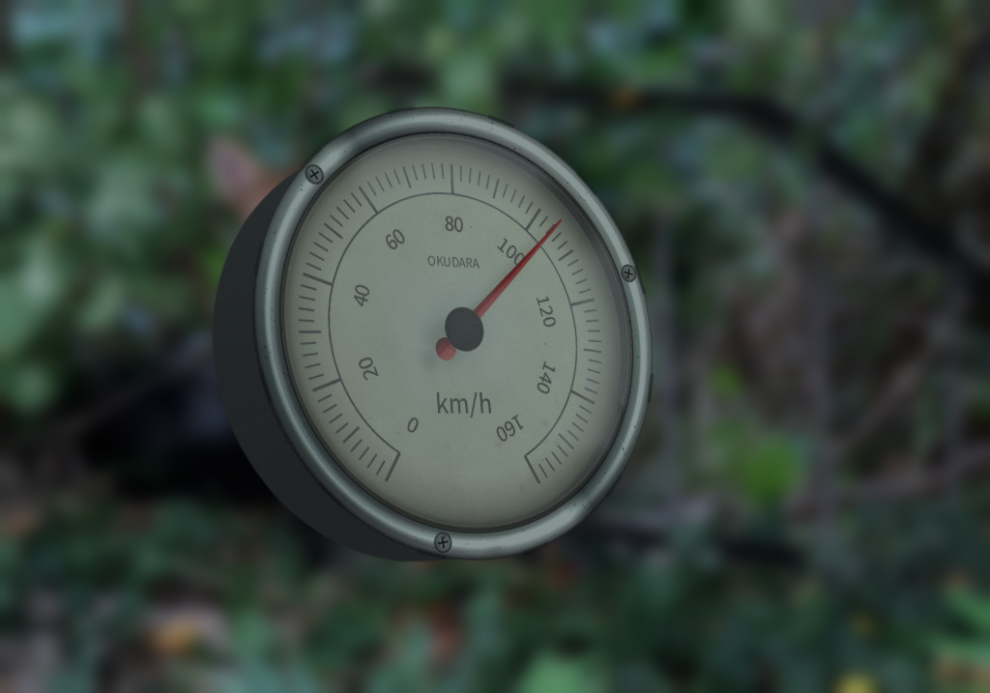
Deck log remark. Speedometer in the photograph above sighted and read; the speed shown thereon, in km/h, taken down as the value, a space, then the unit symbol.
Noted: 104 km/h
